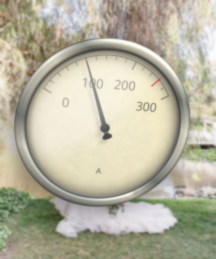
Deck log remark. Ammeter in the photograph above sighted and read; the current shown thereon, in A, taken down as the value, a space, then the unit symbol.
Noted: 100 A
